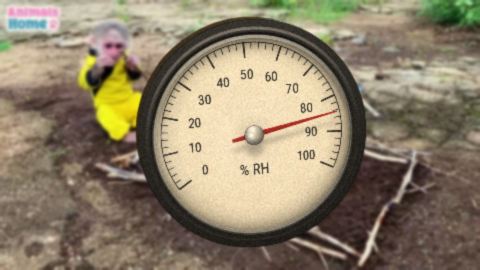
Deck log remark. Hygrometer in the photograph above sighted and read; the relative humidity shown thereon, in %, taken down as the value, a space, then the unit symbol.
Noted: 84 %
